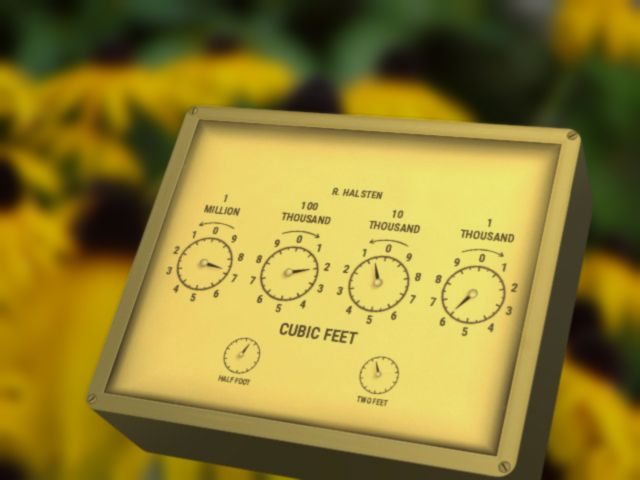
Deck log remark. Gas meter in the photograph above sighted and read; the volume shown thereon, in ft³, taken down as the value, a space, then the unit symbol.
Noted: 720600 ft³
